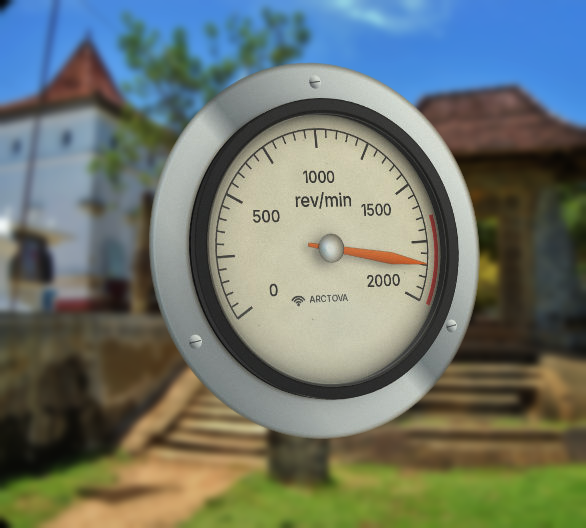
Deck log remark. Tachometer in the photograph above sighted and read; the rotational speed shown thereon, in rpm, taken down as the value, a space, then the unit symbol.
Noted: 1850 rpm
